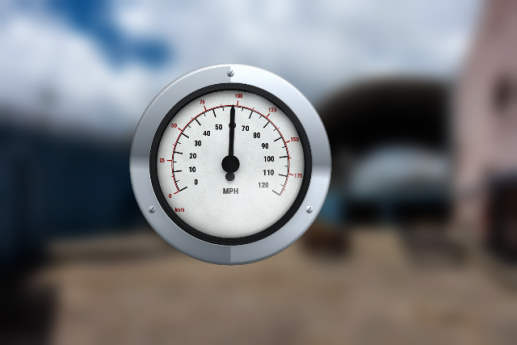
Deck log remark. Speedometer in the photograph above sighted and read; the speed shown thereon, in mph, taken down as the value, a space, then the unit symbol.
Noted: 60 mph
